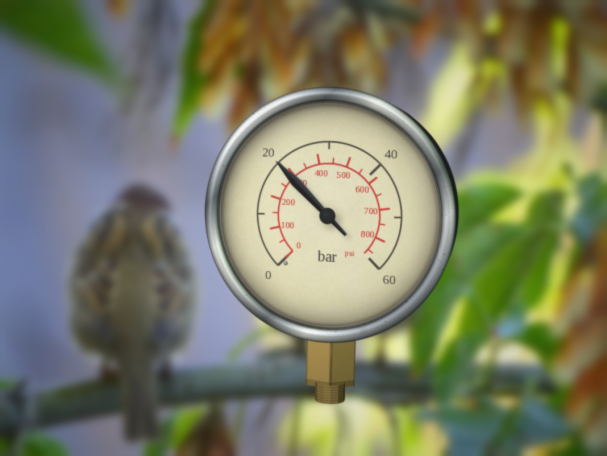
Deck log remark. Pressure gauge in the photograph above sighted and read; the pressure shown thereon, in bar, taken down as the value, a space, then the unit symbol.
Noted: 20 bar
